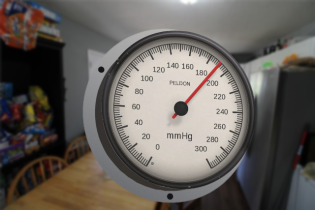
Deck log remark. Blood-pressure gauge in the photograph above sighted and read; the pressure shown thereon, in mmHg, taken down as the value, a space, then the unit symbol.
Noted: 190 mmHg
